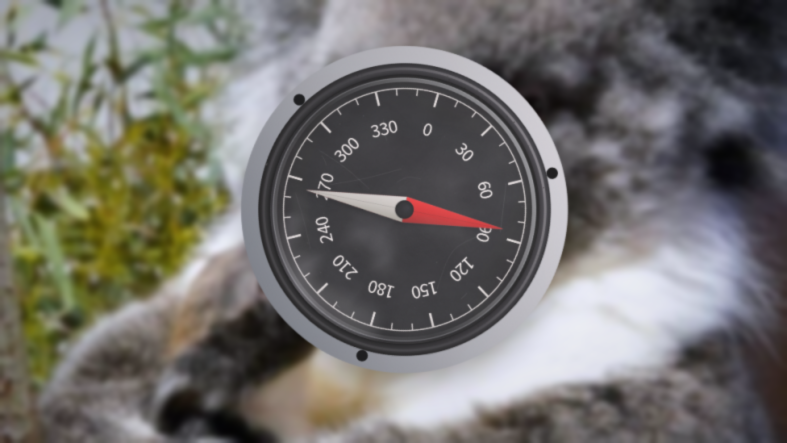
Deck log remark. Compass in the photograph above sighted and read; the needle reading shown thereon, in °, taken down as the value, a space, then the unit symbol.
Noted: 85 °
